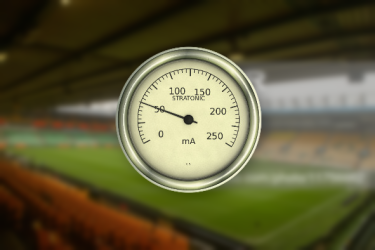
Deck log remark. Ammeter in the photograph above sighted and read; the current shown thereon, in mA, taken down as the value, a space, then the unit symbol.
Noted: 50 mA
